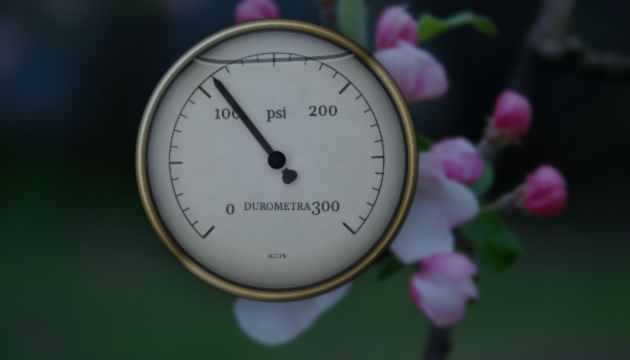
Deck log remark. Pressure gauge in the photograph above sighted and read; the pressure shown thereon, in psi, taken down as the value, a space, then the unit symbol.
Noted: 110 psi
